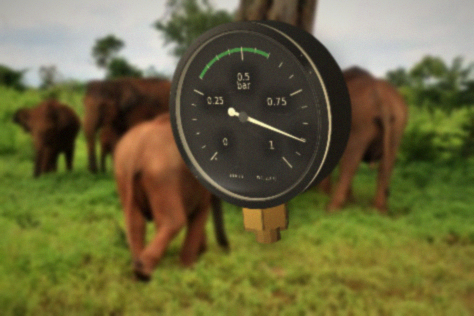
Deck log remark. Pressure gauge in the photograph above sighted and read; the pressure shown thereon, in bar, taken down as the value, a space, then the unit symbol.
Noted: 0.9 bar
